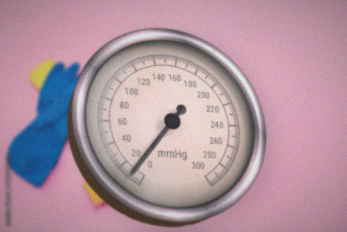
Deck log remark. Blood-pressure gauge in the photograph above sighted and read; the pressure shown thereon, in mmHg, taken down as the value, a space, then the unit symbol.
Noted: 10 mmHg
